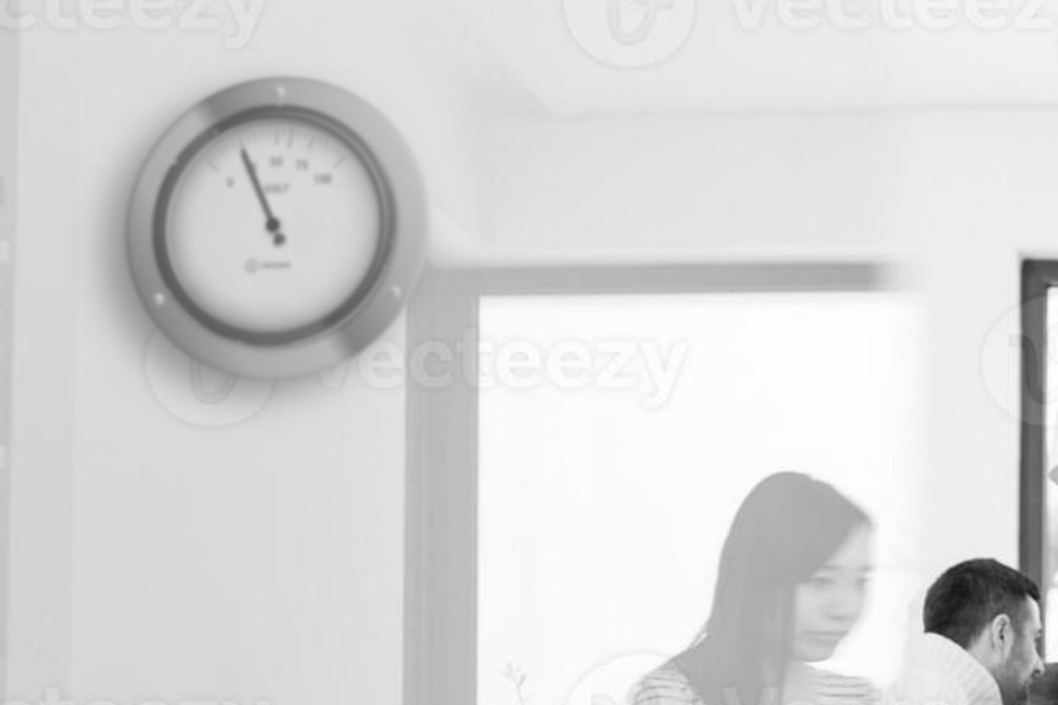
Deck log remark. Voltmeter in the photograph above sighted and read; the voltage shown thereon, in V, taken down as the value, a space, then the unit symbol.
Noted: 25 V
